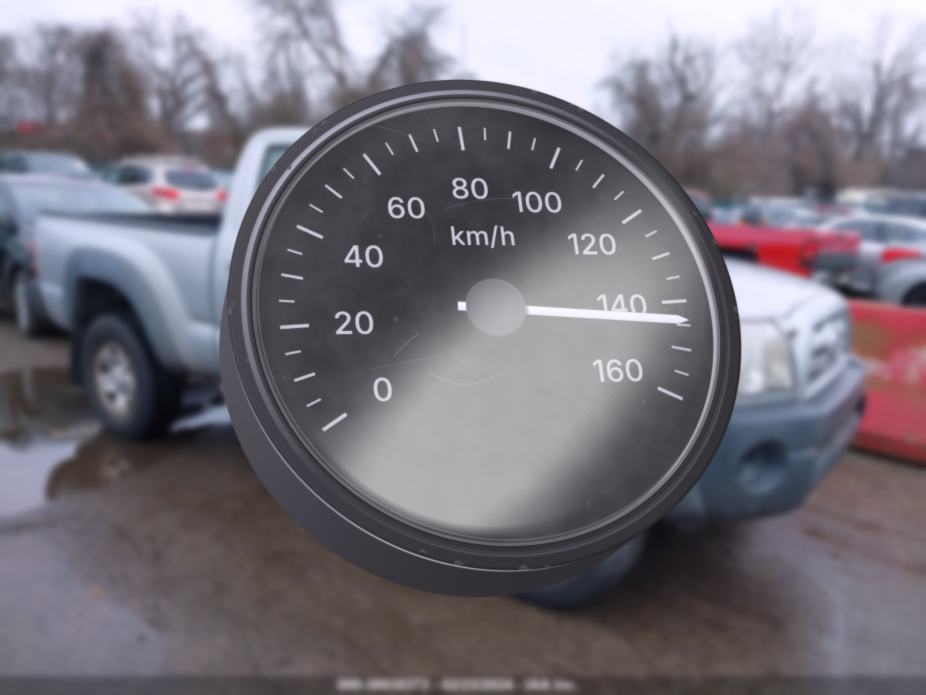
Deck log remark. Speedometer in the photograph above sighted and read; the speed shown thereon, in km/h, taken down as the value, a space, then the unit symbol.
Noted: 145 km/h
